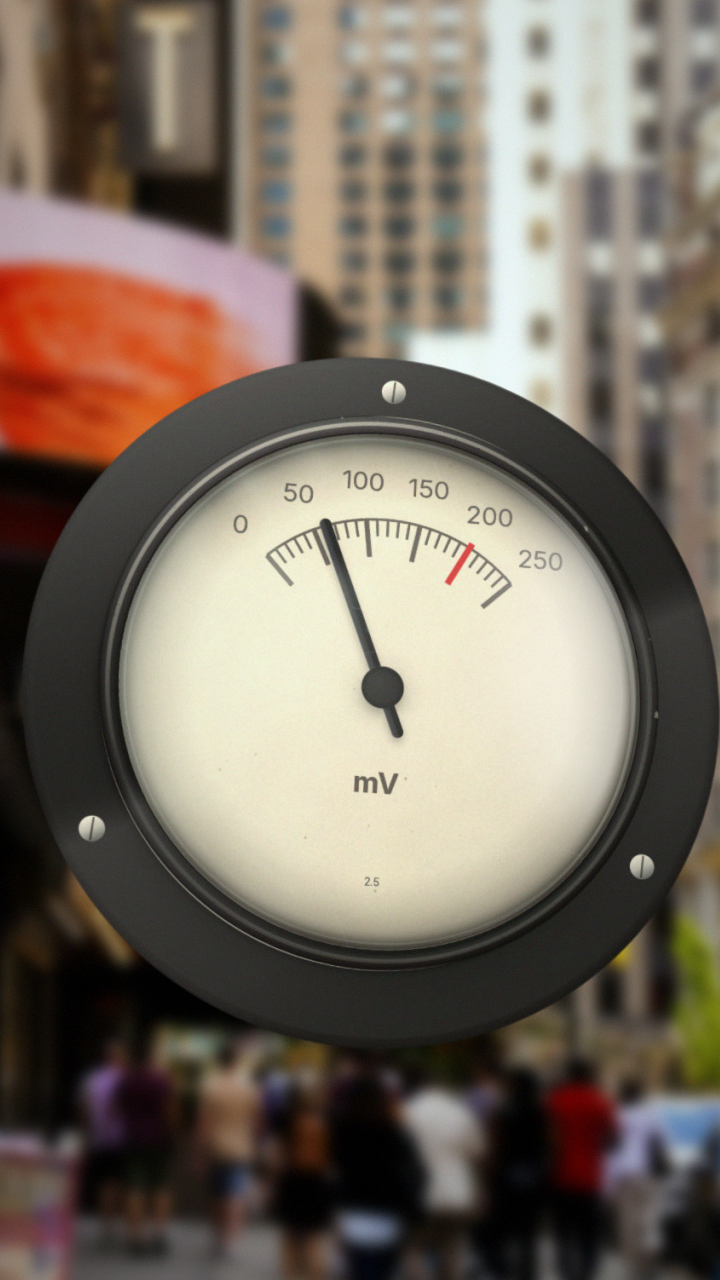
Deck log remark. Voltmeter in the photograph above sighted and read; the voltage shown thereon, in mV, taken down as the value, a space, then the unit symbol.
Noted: 60 mV
